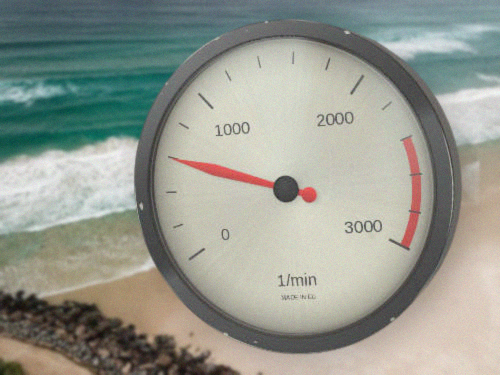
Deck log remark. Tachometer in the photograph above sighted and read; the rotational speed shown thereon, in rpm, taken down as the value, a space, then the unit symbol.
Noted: 600 rpm
